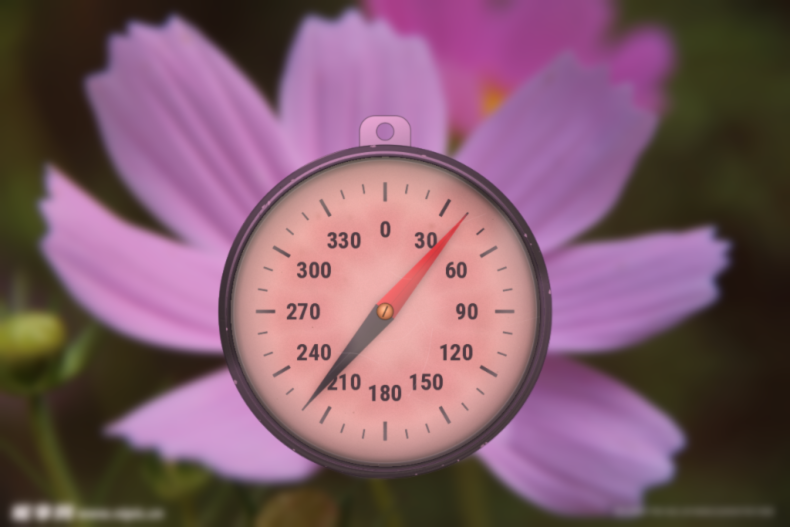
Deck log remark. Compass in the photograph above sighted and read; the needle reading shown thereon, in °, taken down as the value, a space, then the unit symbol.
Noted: 40 °
